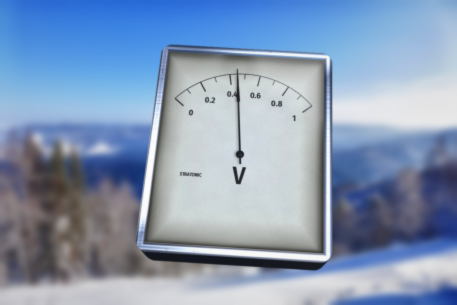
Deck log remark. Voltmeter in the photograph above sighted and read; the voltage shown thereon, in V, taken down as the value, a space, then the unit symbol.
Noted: 0.45 V
